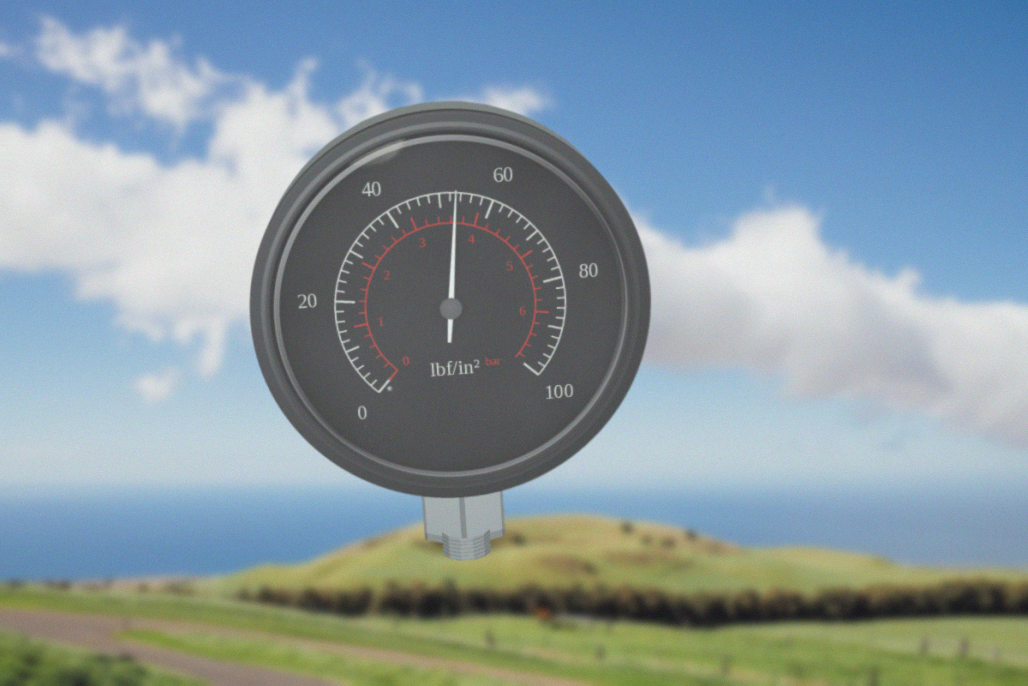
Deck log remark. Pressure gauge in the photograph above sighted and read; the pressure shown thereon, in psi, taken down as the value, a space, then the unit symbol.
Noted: 53 psi
